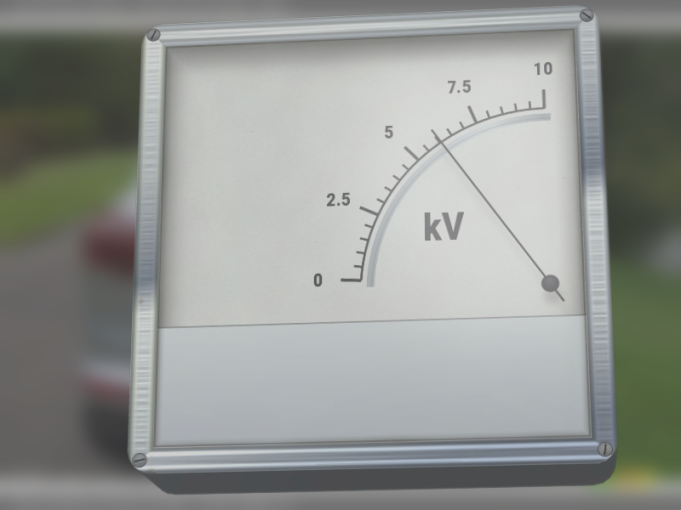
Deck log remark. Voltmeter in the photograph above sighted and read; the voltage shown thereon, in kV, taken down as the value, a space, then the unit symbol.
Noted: 6 kV
